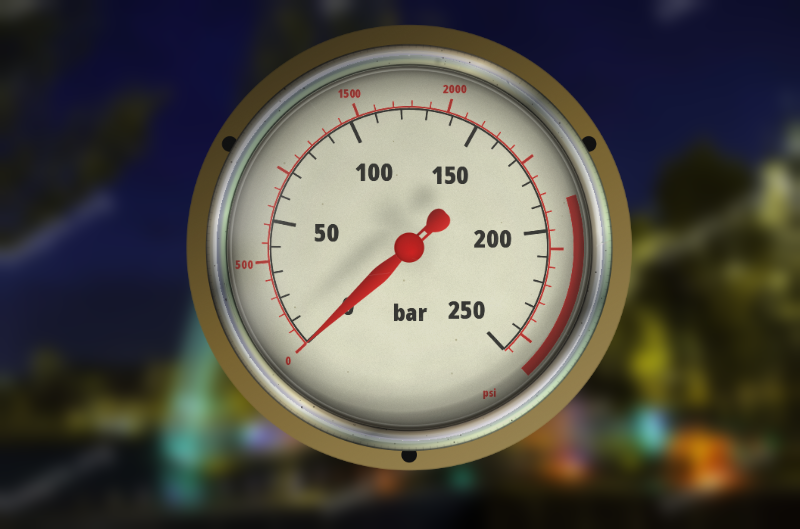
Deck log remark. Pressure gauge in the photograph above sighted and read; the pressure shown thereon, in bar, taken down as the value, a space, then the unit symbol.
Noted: 0 bar
